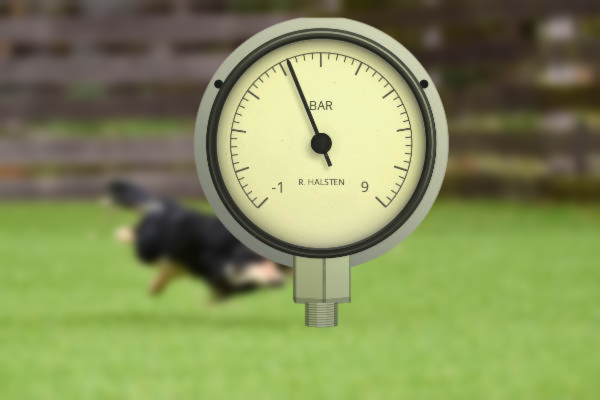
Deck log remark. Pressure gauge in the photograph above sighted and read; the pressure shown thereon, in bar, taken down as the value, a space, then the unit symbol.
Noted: 3.2 bar
